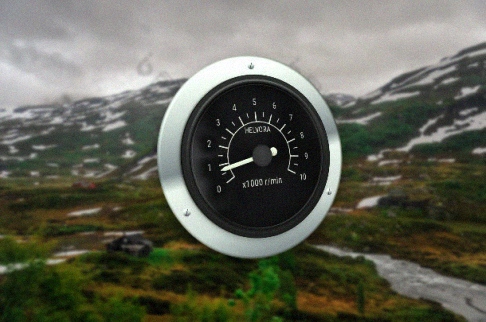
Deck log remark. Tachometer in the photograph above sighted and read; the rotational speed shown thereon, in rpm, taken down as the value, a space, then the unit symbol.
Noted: 750 rpm
